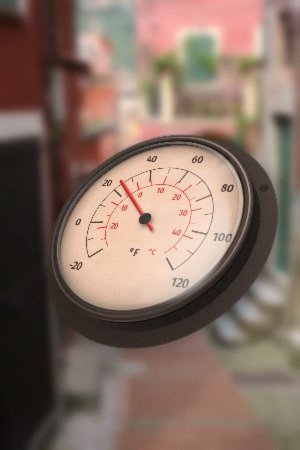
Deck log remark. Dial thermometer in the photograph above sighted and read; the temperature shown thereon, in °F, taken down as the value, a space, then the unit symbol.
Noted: 25 °F
